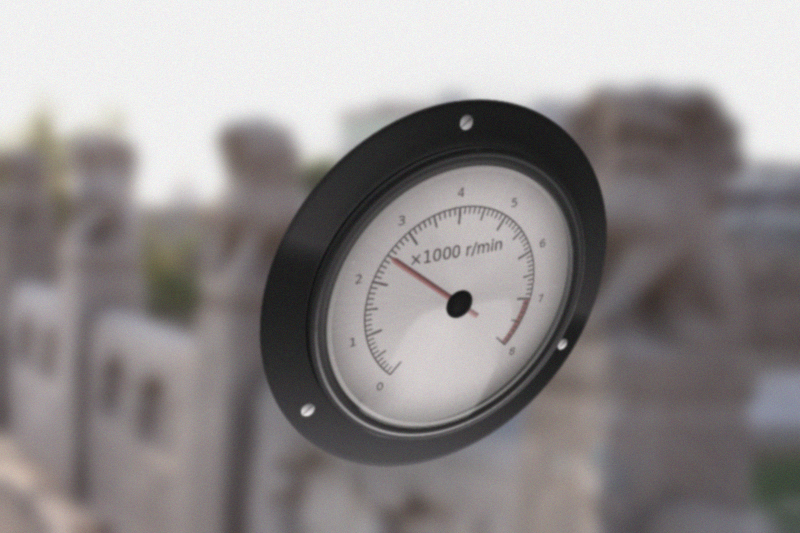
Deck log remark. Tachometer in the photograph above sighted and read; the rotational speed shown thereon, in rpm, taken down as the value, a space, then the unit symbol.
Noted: 2500 rpm
